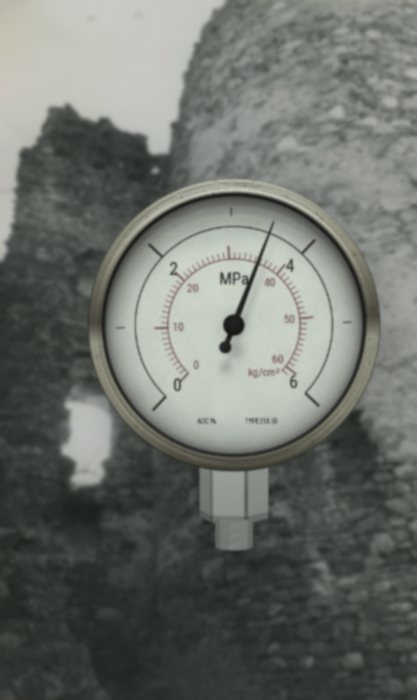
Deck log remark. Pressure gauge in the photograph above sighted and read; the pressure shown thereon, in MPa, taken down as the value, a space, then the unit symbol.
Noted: 3.5 MPa
